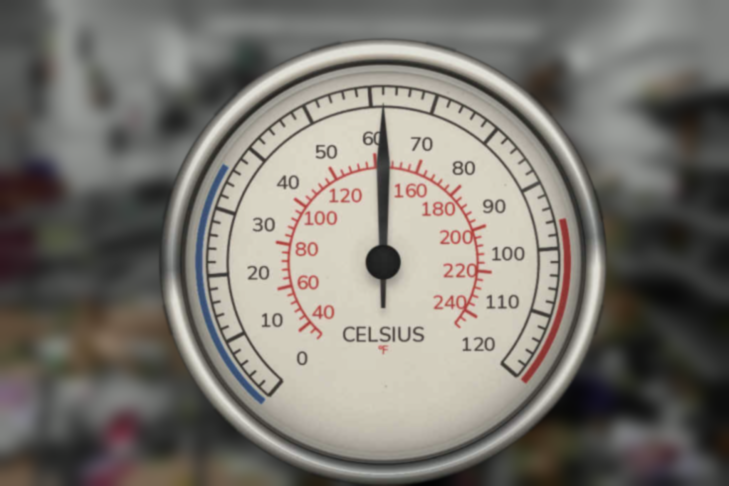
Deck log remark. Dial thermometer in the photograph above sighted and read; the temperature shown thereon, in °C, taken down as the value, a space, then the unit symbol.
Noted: 62 °C
